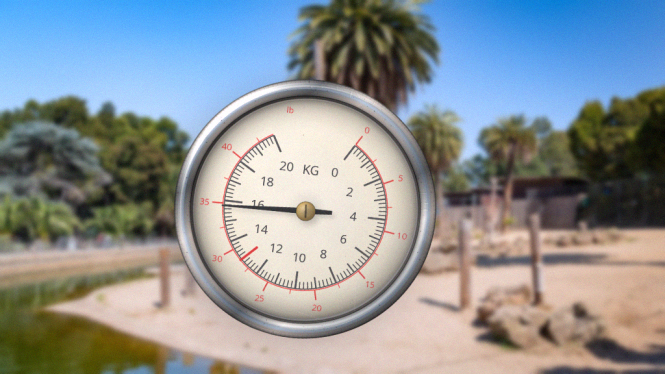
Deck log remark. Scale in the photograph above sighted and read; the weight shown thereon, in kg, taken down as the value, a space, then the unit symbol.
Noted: 15.8 kg
